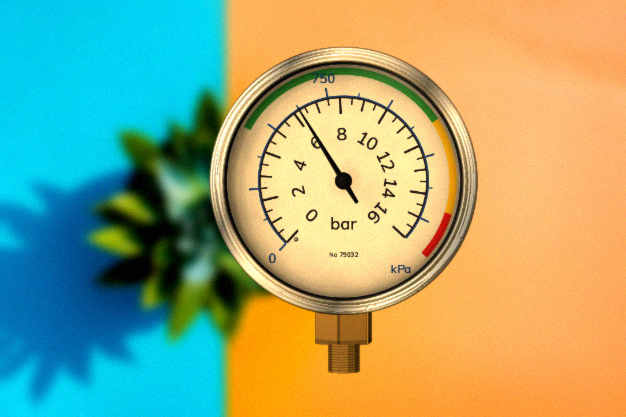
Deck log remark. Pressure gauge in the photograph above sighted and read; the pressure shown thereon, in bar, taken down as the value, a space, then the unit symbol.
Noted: 6.25 bar
